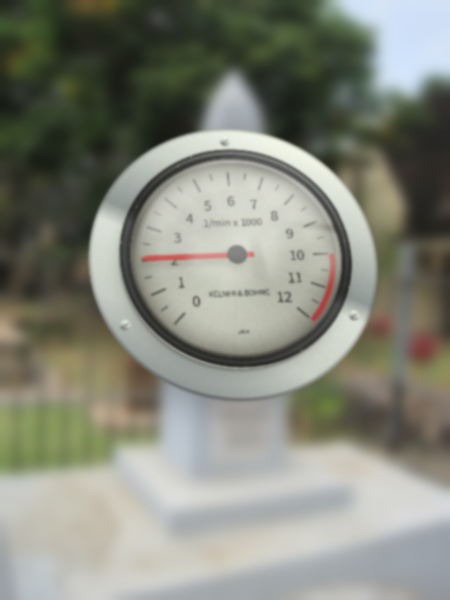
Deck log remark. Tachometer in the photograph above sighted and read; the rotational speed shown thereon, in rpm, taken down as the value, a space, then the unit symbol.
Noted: 2000 rpm
